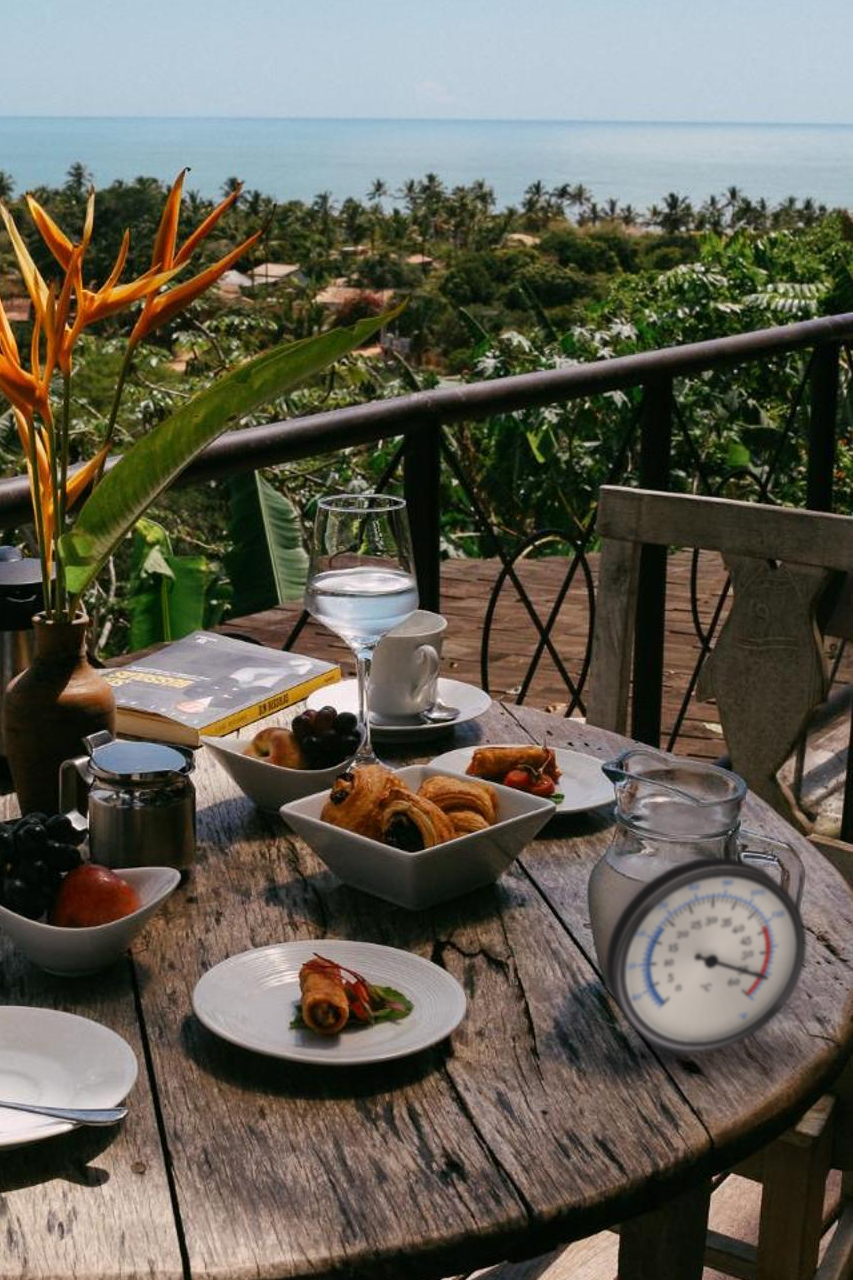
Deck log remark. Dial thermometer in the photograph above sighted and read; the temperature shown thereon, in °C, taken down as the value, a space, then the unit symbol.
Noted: 55 °C
